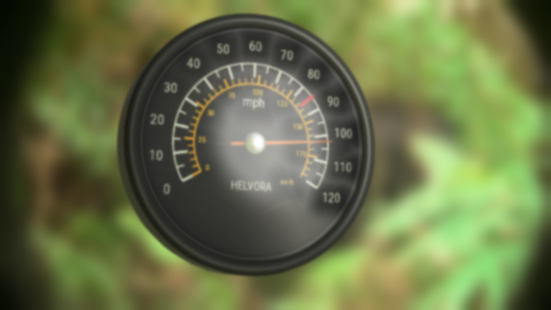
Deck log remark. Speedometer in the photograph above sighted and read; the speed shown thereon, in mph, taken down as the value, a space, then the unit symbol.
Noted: 102.5 mph
